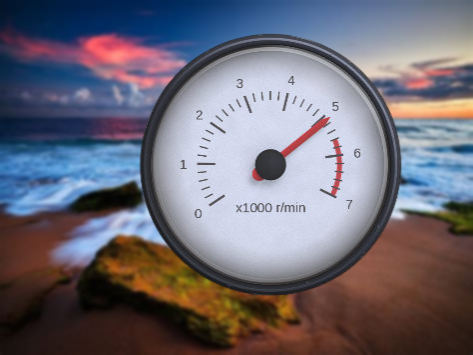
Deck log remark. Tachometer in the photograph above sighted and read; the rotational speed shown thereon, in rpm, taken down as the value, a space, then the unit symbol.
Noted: 5100 rpm
